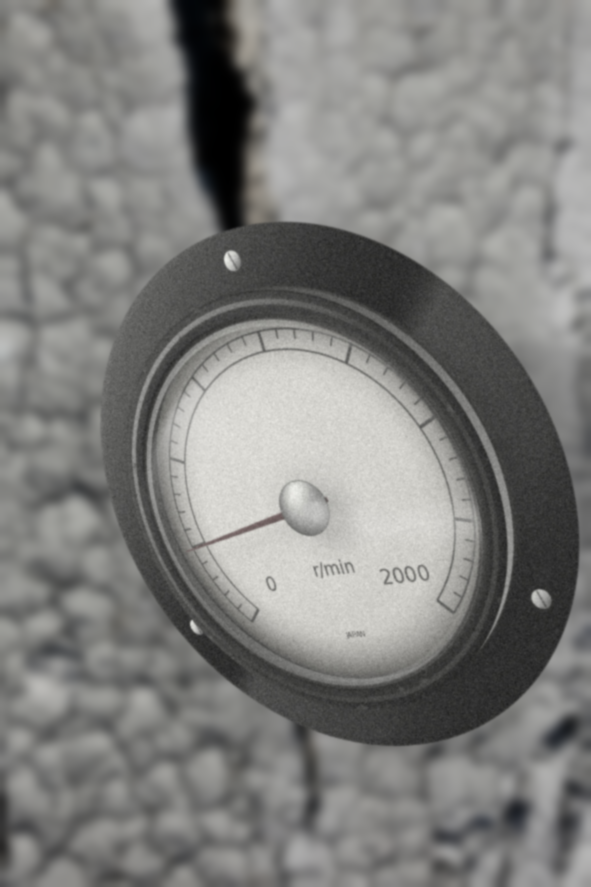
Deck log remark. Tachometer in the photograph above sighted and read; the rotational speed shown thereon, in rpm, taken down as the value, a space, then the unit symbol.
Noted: 250 rpm
